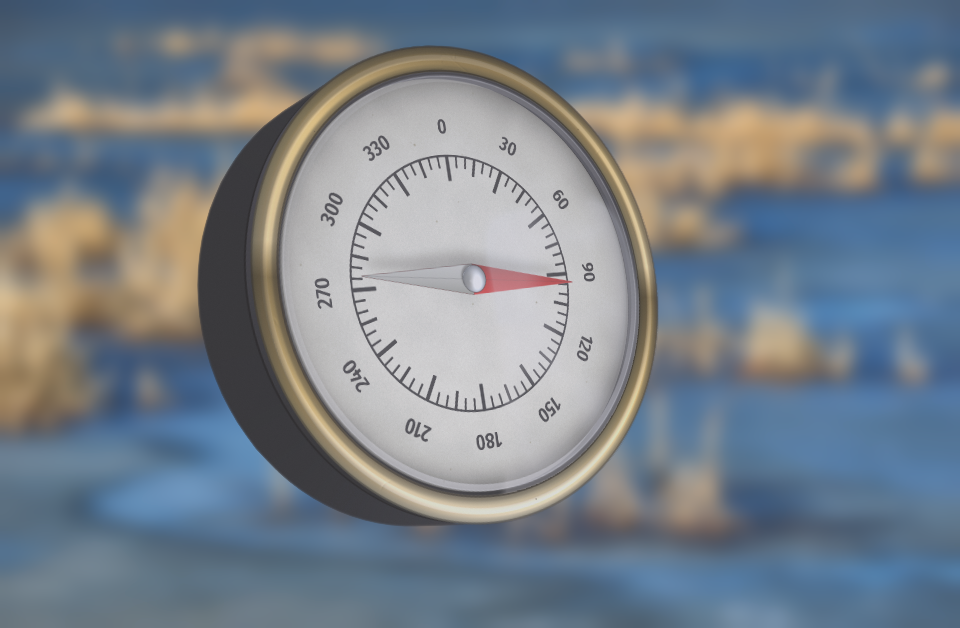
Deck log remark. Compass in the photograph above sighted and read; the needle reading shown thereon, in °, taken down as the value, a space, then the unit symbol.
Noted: 95 °
